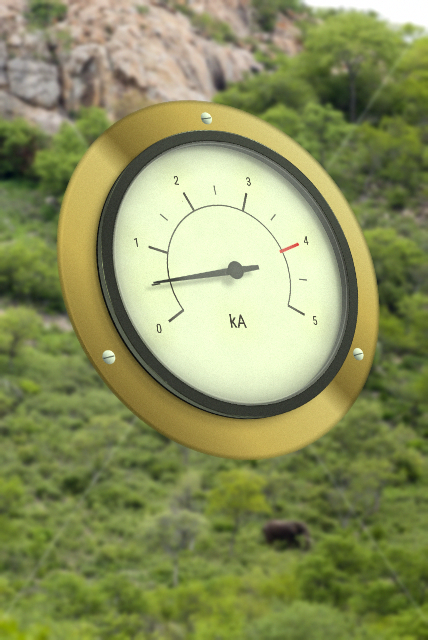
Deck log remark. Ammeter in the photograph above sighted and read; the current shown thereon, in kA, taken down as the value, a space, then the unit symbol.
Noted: 0.5 kA
